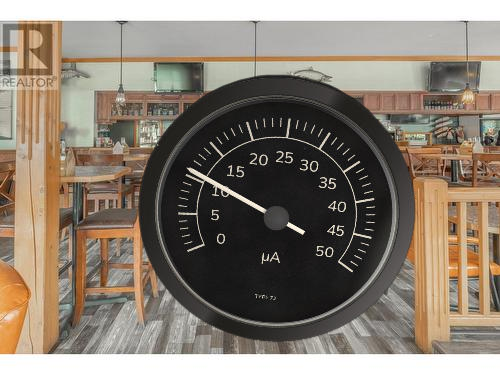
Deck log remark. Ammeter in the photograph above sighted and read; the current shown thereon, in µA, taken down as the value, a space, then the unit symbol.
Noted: 11 µA
